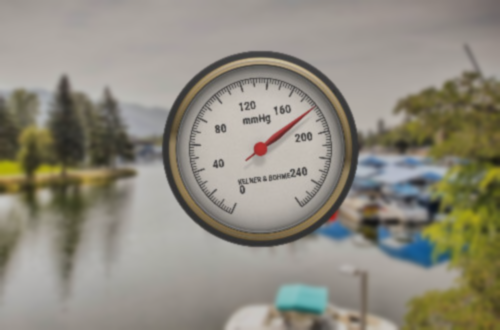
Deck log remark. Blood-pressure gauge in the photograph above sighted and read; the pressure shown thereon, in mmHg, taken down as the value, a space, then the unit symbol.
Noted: 180 mmHg
